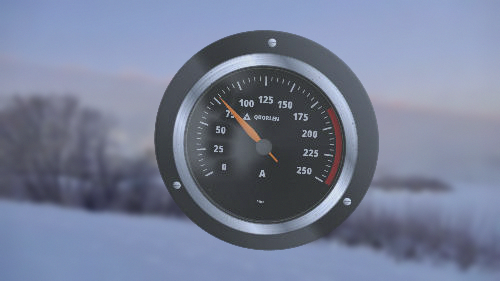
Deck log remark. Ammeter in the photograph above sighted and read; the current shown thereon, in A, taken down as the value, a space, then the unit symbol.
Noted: 80 A
